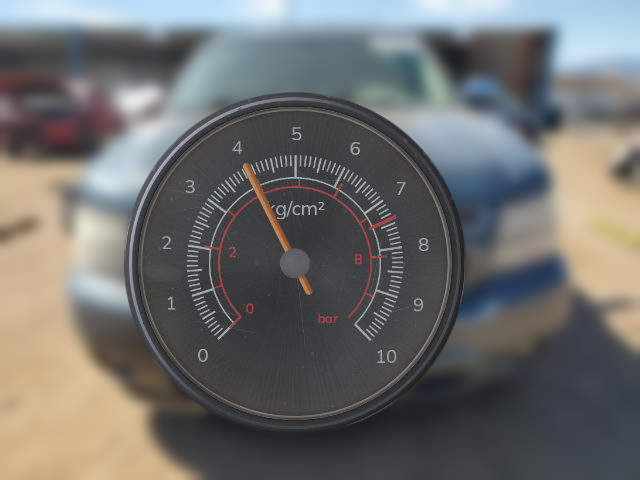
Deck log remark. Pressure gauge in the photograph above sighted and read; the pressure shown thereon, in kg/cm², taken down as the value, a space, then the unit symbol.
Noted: 4 kg/cm²
